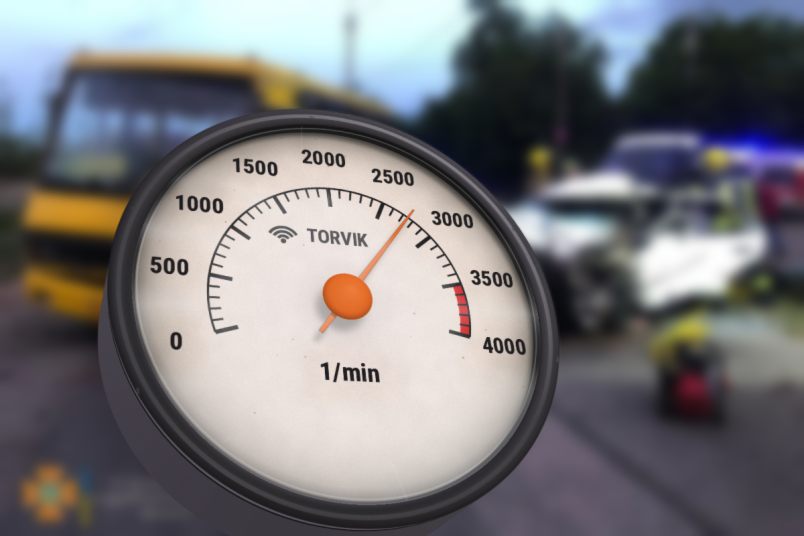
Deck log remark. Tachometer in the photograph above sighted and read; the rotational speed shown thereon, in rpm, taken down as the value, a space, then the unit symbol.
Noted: 2750 rpm
